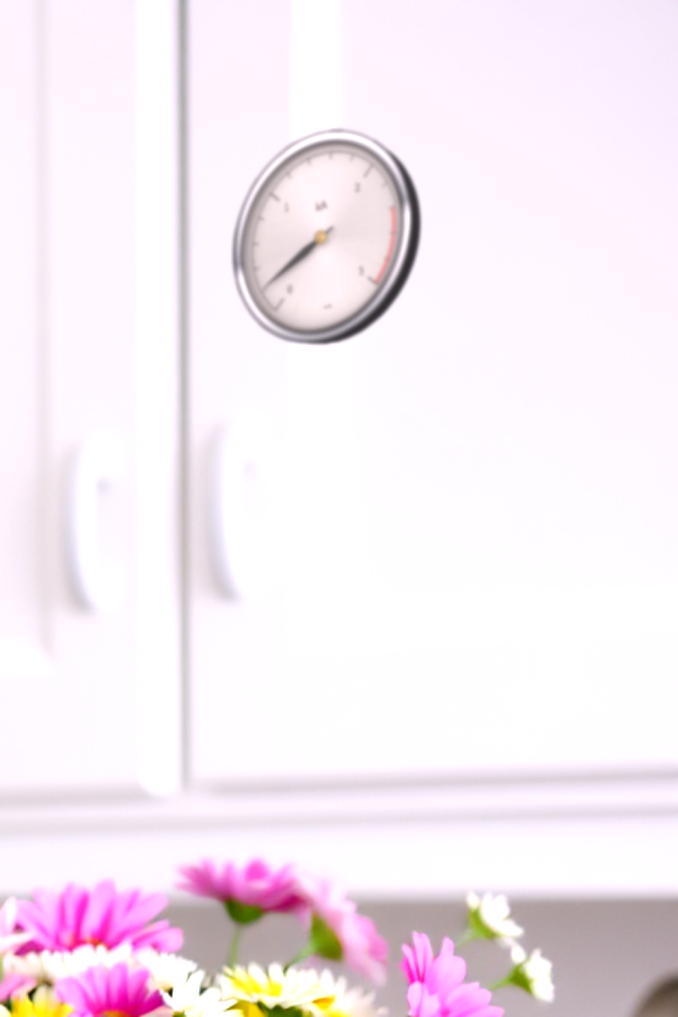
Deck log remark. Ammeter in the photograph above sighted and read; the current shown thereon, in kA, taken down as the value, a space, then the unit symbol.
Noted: 0.2 kA
